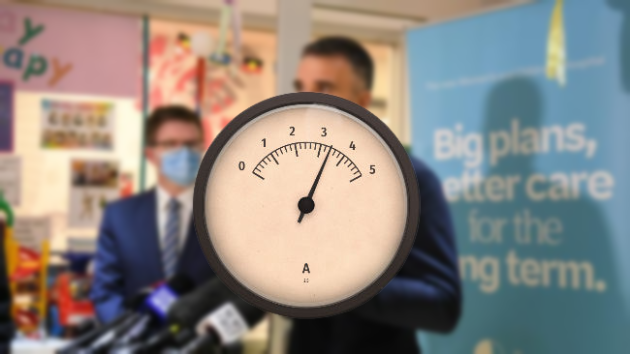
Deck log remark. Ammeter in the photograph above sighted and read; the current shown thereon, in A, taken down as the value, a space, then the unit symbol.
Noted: 3.4 A
